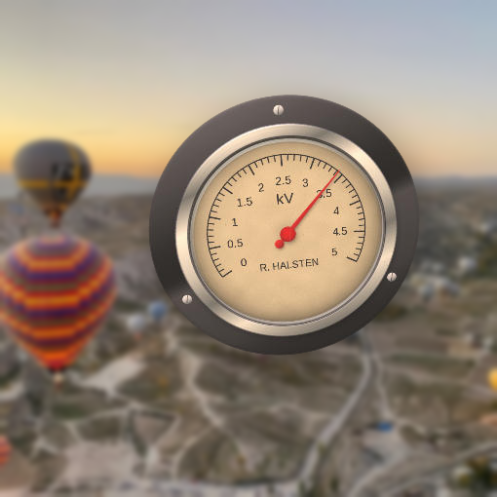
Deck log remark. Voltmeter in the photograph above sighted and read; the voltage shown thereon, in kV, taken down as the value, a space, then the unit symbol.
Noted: 3.4 kV
